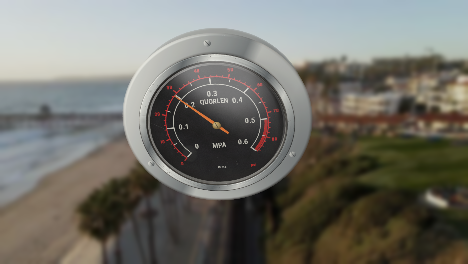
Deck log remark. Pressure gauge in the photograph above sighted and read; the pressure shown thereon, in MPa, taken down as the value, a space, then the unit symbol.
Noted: 0.2 MPa
